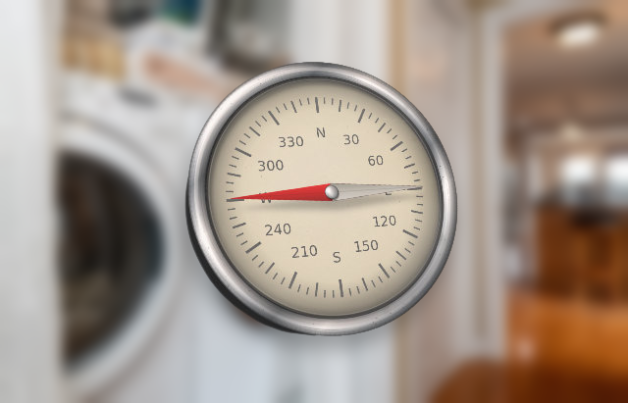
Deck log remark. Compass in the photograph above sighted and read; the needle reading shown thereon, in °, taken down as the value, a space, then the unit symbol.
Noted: 270 °
